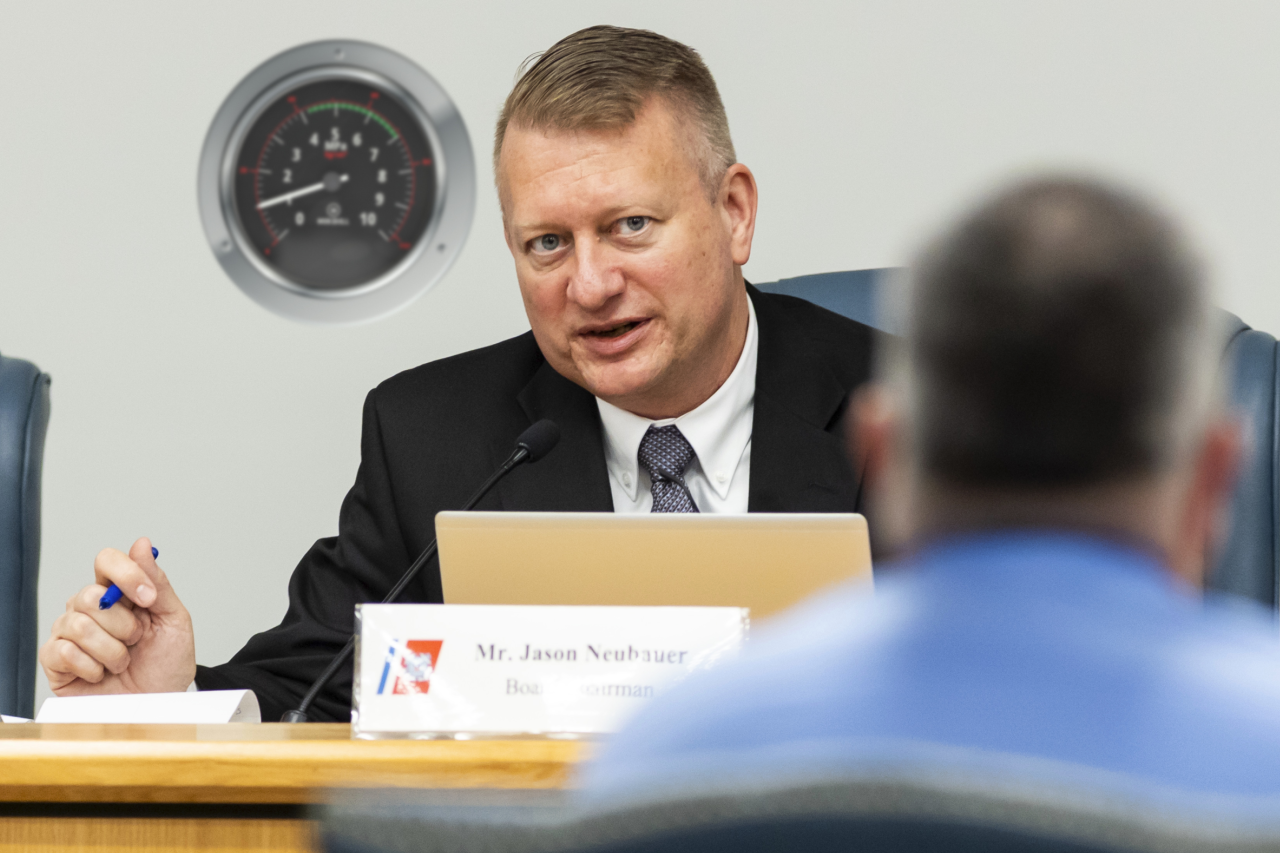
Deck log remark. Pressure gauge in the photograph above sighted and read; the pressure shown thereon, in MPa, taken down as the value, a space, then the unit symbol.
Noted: 1 MPa
